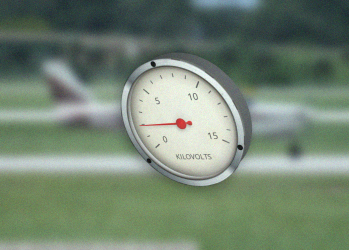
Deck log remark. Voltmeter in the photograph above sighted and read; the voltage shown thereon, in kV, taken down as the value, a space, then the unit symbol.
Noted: 2 kV
